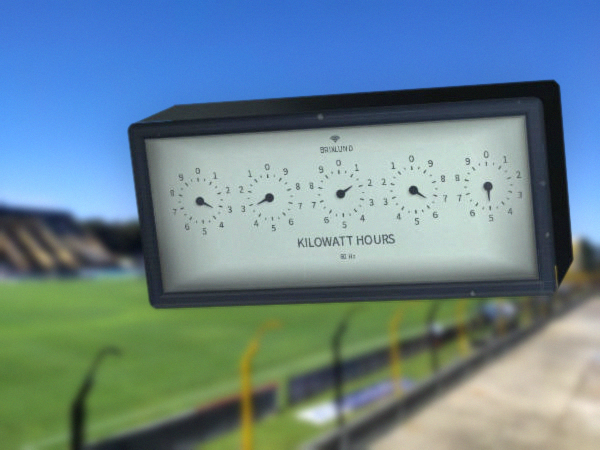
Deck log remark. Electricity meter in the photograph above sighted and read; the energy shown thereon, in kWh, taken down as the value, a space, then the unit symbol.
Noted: 33165 kWh
